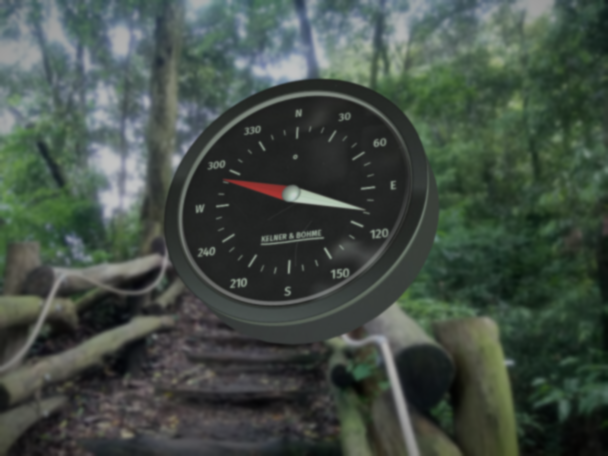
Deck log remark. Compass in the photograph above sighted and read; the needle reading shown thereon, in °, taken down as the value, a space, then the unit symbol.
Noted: 290 °
